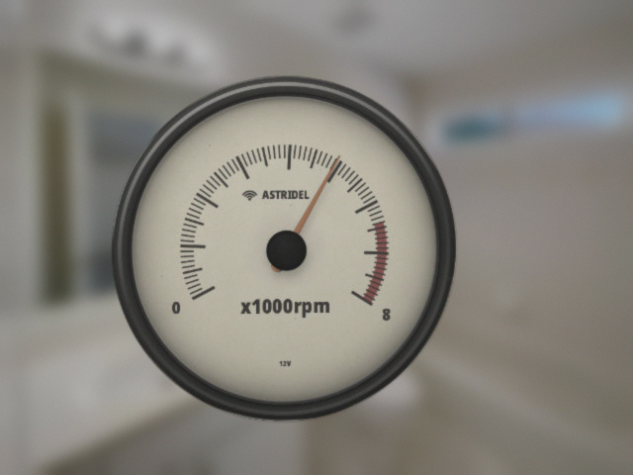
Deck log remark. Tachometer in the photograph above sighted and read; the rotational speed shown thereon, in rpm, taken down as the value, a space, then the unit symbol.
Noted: 4900 rpm
